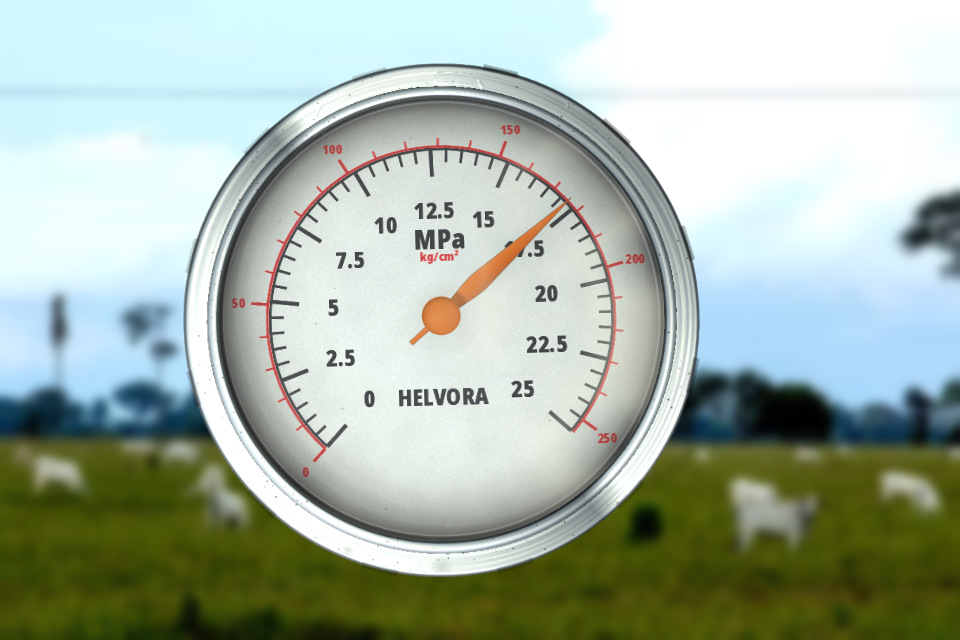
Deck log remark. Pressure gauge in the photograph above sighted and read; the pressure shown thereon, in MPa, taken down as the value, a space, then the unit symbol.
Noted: 17.25 MPa
